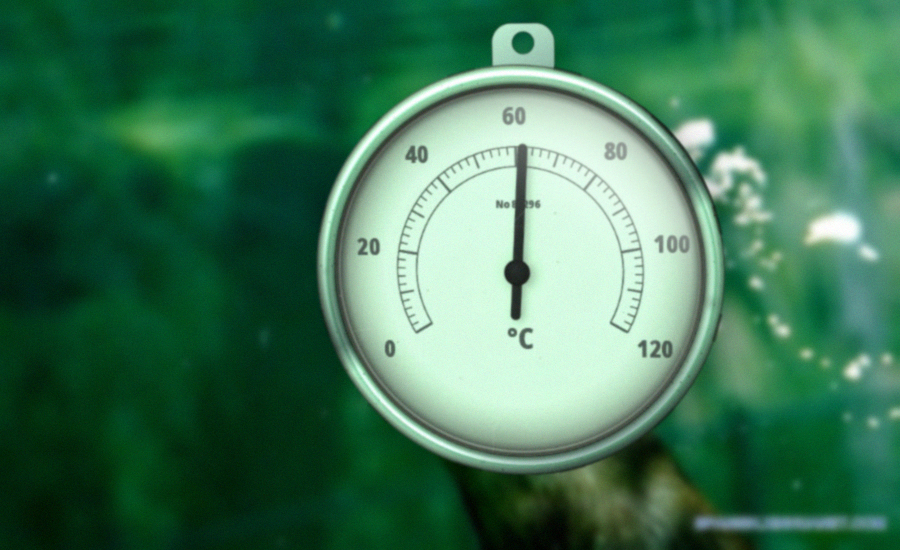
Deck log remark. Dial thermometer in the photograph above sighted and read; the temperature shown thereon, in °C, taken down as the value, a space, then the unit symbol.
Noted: 62 °C
